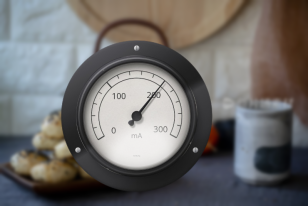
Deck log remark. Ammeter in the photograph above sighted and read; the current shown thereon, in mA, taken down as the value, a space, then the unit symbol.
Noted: 200 mA
